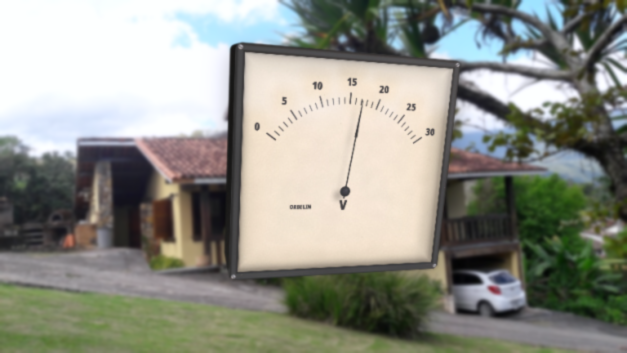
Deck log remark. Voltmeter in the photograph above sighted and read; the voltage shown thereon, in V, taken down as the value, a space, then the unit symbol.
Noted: 17 V
